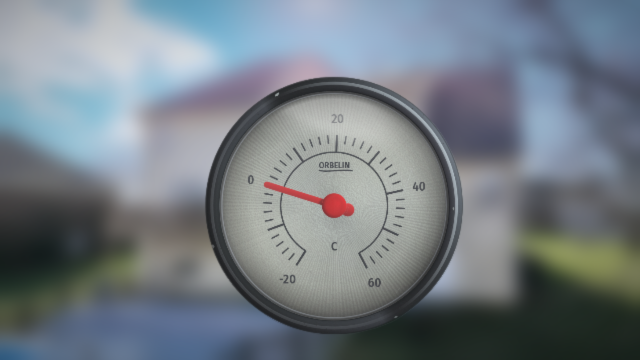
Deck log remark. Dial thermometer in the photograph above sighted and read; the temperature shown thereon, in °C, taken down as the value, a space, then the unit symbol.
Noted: 0 °C
